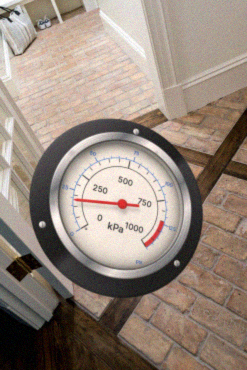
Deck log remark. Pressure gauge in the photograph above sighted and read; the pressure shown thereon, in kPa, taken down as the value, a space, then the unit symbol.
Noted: 125 kPa
